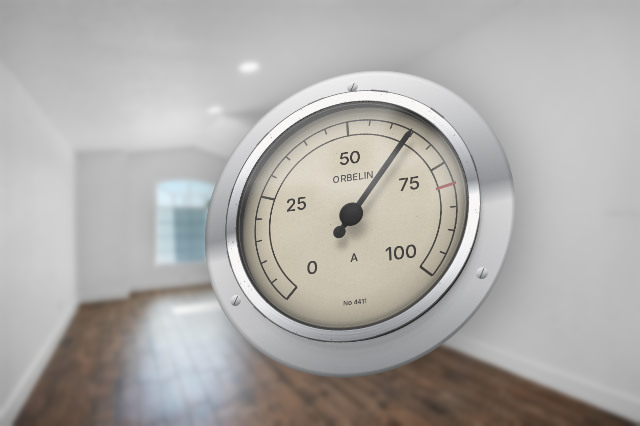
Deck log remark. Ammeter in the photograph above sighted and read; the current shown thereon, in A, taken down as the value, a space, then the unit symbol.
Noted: 65 A
